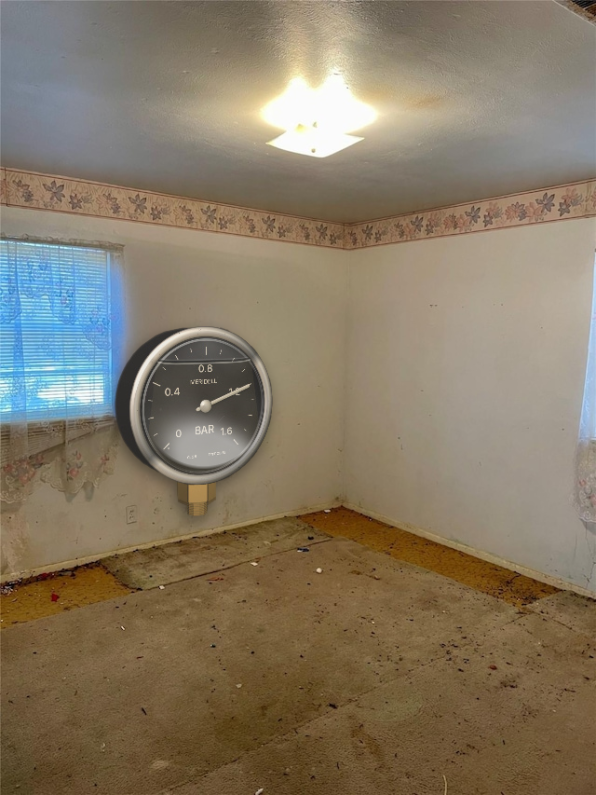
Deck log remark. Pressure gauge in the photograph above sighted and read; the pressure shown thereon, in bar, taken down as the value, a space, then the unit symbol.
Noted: 1.2 bar
